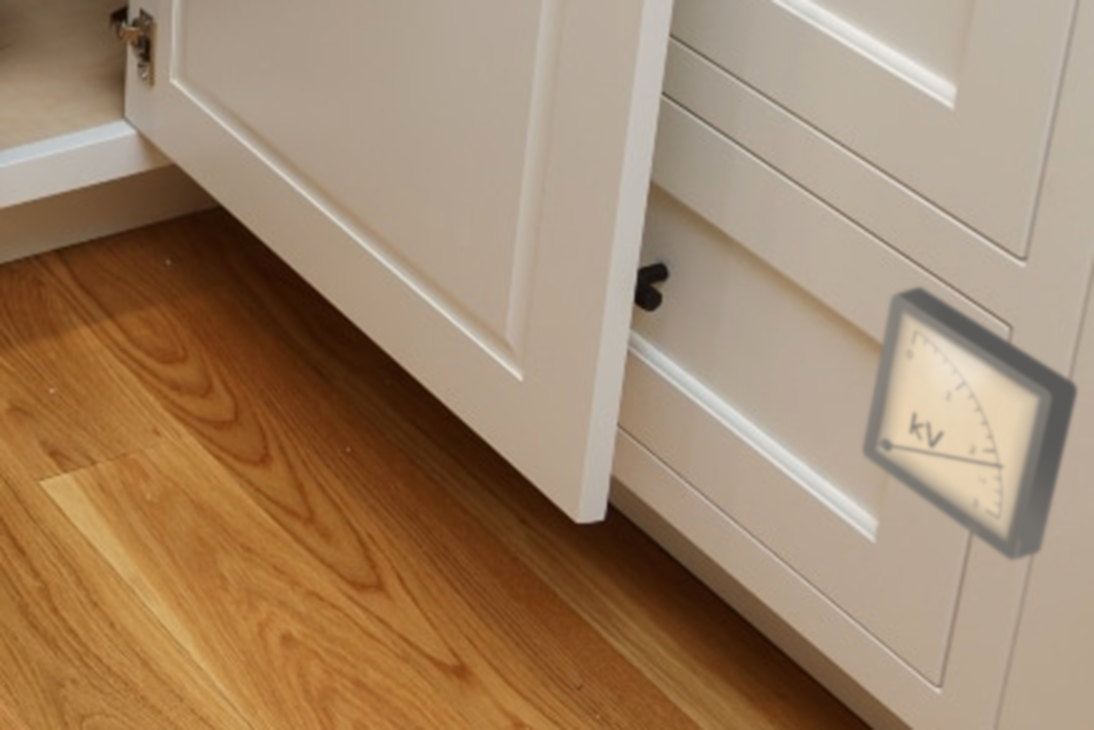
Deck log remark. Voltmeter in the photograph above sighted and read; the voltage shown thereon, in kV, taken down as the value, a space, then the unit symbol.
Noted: 2.2 kV
